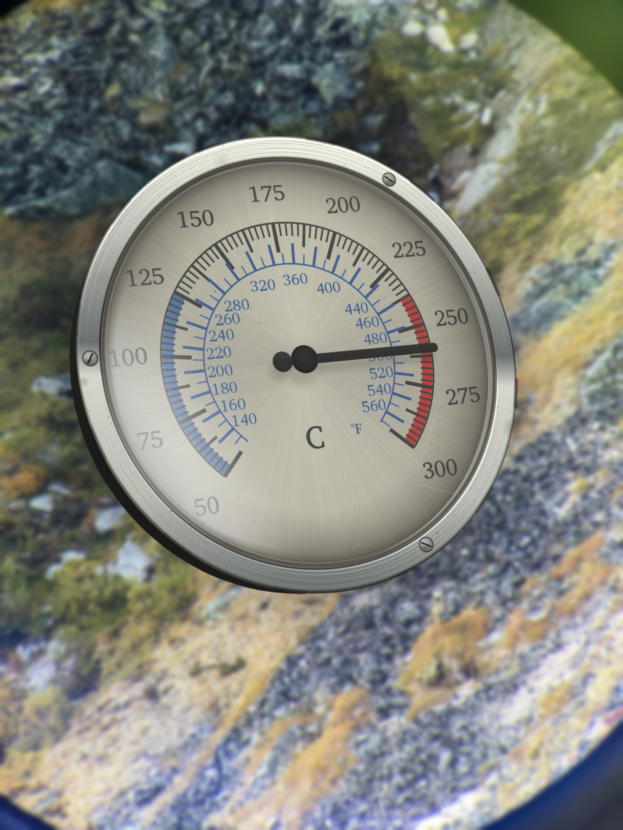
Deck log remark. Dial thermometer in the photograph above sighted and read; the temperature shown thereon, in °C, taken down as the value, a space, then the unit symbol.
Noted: 260 °C
